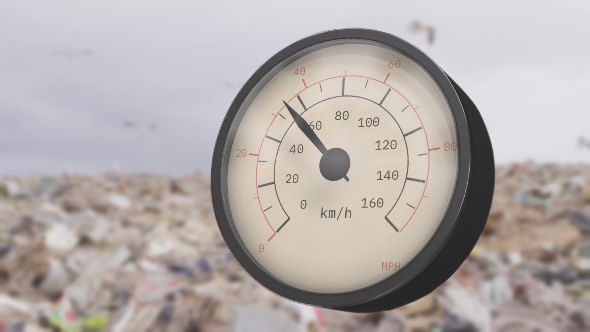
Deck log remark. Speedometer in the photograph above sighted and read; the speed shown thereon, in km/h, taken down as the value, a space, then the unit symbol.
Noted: 55 km/h
